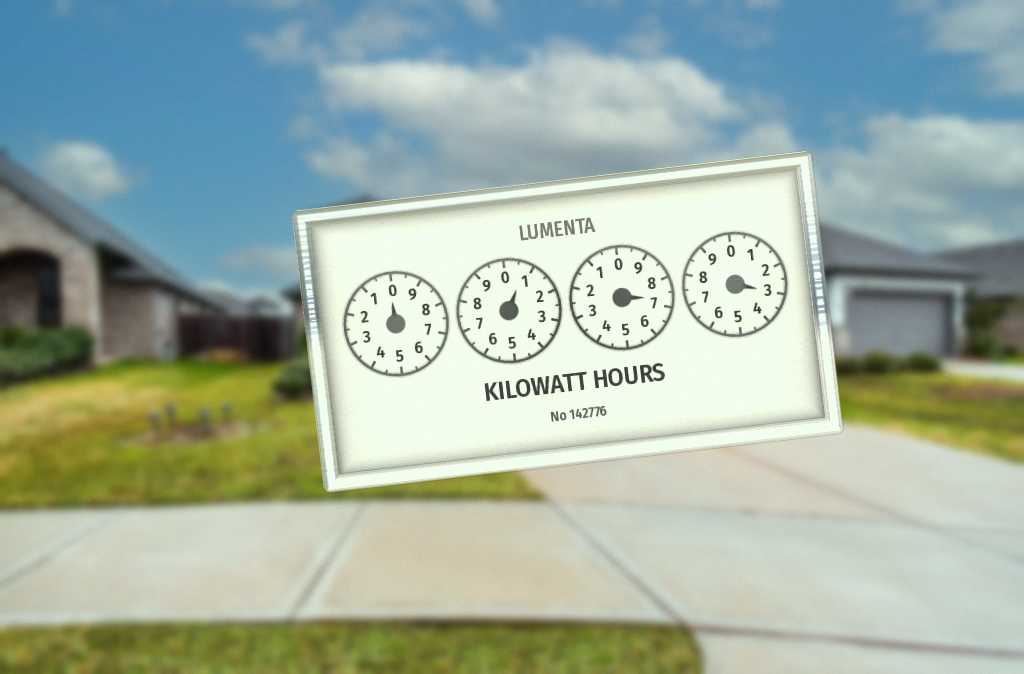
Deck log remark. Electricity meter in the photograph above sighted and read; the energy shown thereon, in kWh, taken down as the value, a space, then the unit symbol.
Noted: 73 kWh
